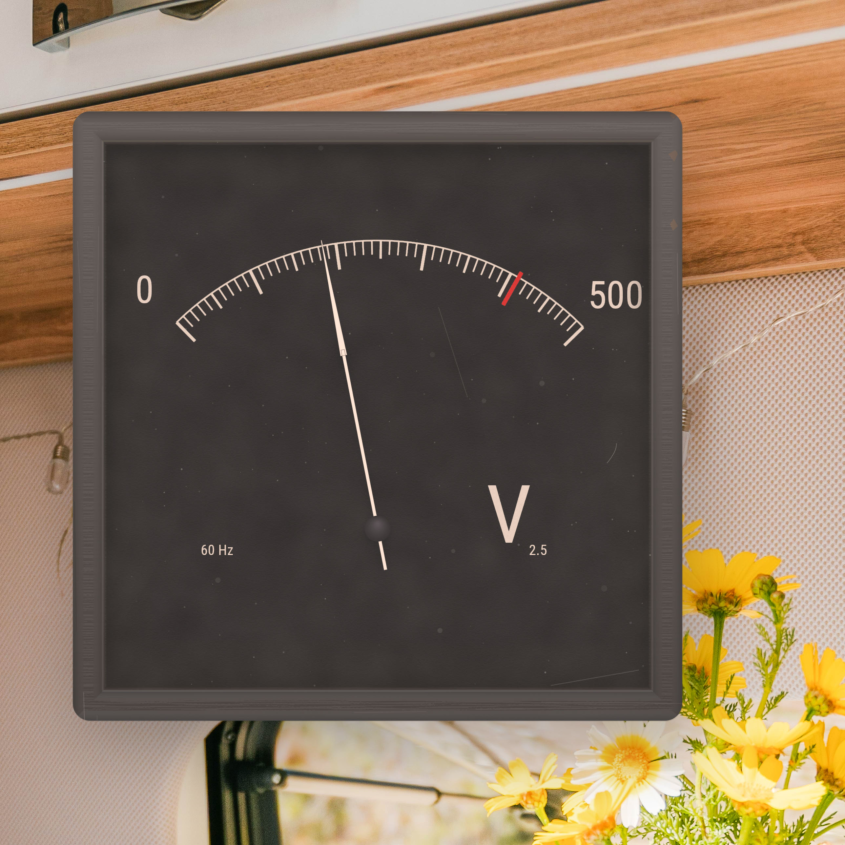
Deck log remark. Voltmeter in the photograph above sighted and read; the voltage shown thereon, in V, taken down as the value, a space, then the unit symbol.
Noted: 185 V
